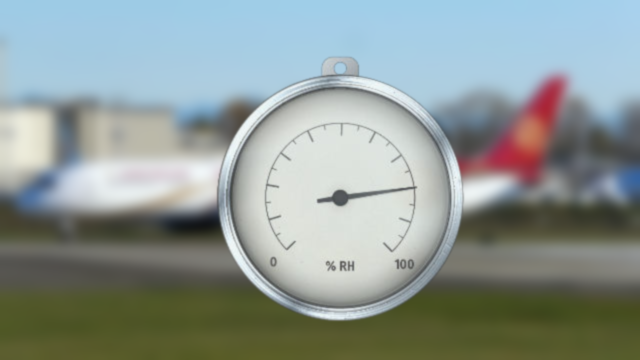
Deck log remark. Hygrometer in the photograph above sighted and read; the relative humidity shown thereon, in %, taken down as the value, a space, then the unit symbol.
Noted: 80 %
